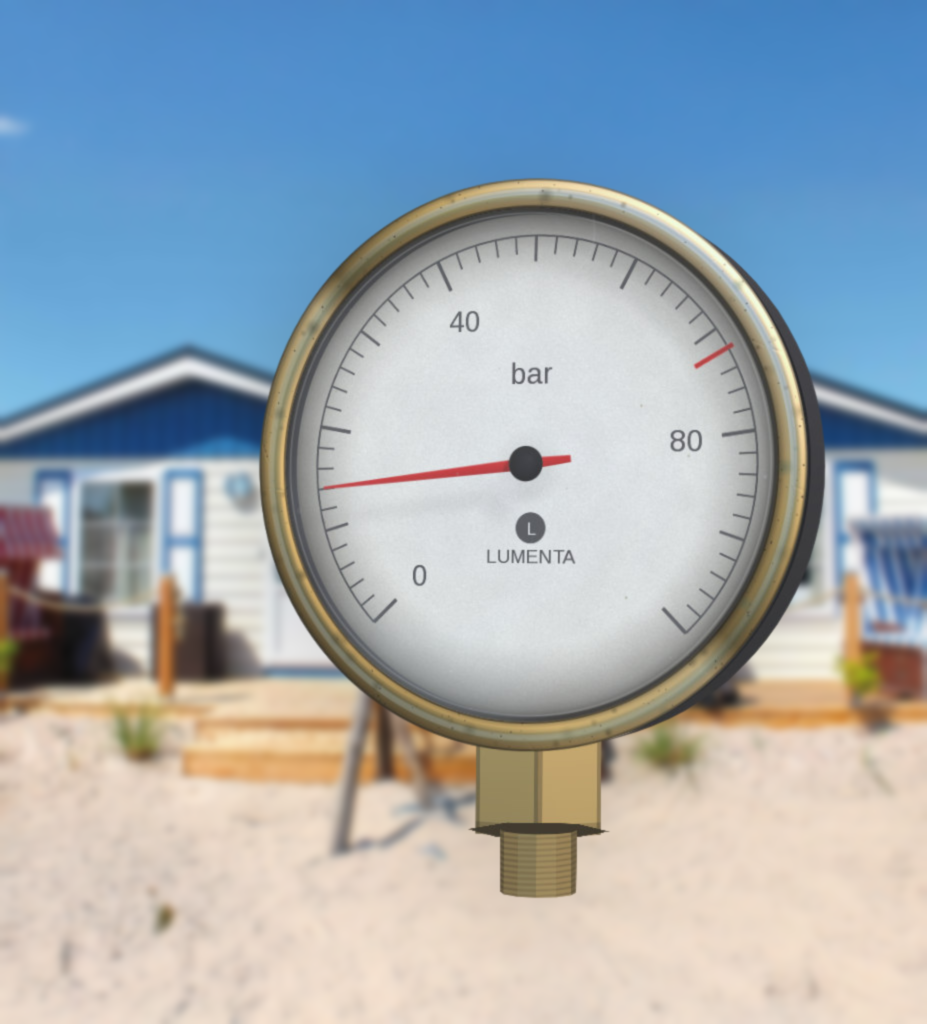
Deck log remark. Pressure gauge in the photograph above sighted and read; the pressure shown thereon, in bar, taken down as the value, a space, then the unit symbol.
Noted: 14 bar
